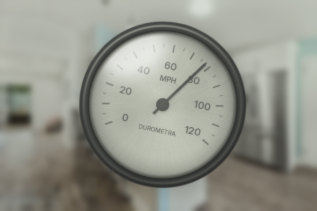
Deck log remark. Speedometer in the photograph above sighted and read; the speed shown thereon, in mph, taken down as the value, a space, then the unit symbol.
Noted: 77.5 mph
